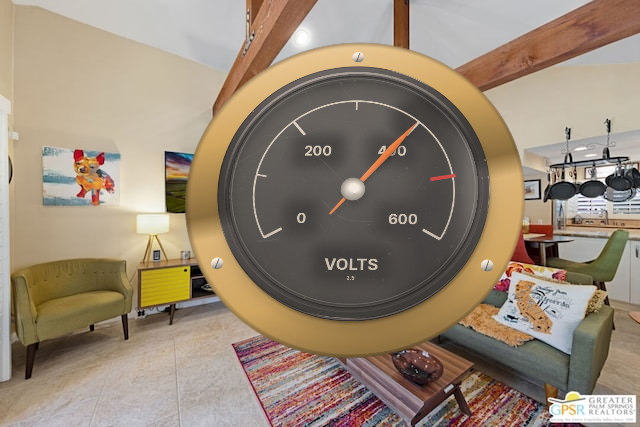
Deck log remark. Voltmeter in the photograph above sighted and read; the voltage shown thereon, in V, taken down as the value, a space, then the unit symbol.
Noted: 400 V
